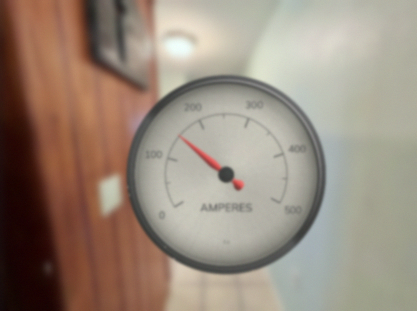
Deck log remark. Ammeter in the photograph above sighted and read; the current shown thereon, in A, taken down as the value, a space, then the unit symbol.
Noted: 150 A
